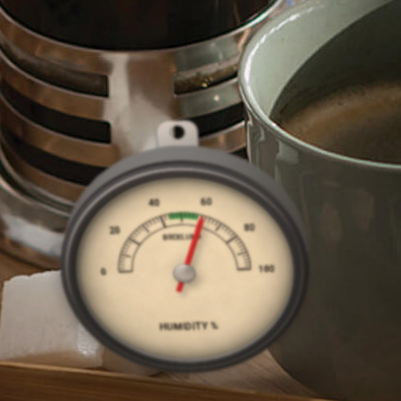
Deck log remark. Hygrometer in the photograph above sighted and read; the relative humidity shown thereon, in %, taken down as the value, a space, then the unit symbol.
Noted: 60 %
